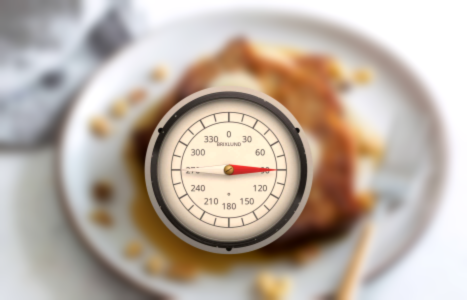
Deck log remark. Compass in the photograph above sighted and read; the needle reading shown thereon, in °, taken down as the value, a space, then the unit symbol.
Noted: 90 °
